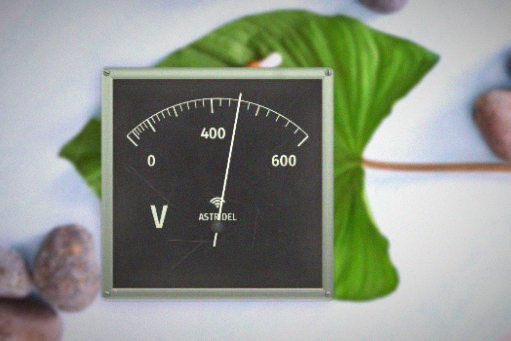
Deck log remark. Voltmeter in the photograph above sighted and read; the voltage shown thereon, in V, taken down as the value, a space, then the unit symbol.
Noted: 460 V
